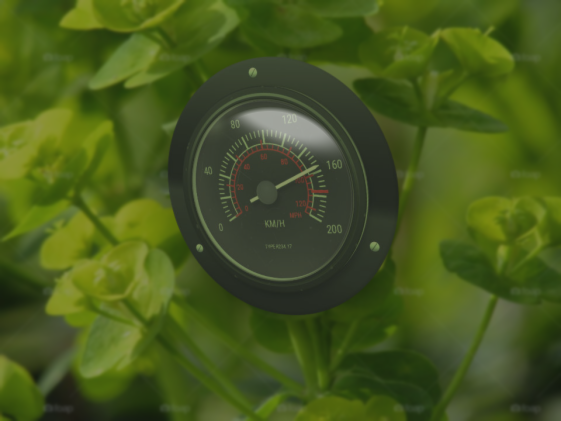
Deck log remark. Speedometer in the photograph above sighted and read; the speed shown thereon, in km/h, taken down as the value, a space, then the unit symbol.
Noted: 156 km/h
